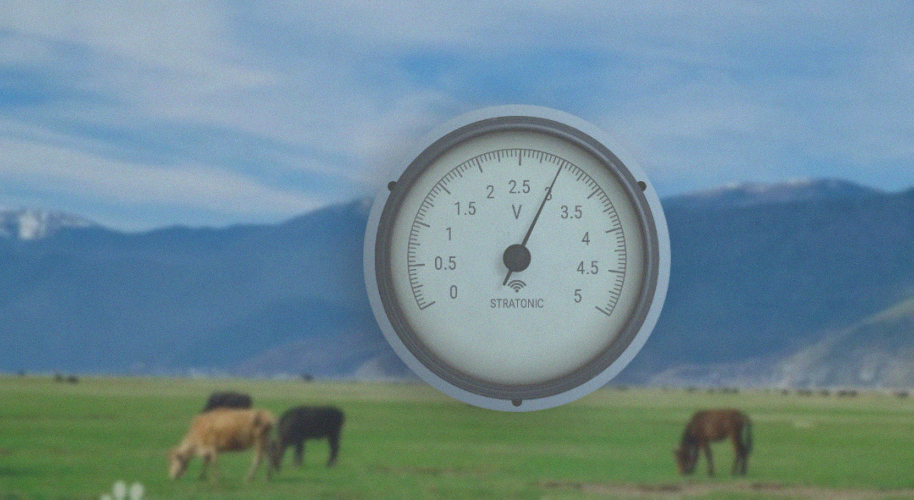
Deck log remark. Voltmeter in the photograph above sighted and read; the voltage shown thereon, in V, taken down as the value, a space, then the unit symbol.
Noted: 3 V
